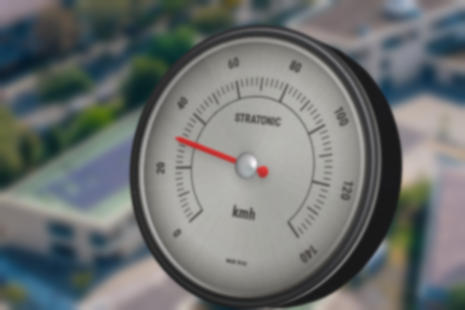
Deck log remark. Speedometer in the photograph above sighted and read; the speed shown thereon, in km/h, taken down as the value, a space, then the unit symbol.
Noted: 30 km/h
